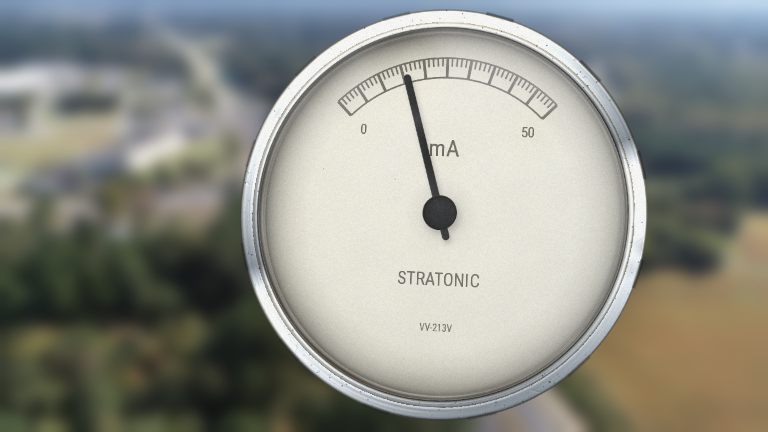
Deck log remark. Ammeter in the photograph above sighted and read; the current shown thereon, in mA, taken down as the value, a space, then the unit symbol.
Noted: 16 mA
